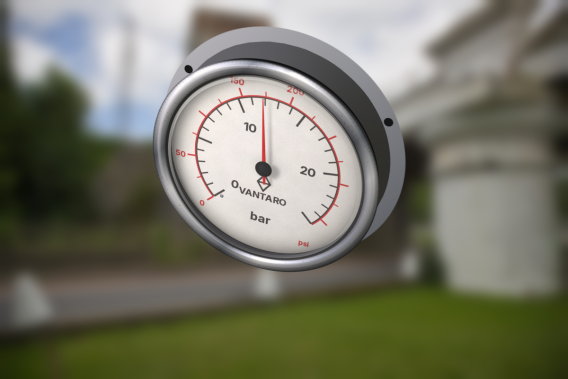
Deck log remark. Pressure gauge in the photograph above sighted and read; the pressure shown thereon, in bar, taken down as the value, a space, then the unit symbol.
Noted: 12 bar
